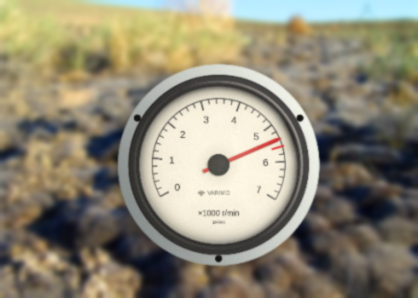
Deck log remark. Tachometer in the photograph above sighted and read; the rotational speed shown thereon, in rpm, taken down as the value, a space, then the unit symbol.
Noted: 5400 rpm
